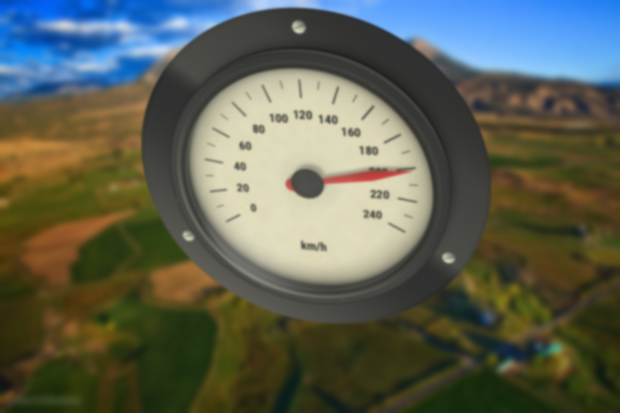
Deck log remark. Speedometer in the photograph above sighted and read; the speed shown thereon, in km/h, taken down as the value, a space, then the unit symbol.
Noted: 200 km/h
